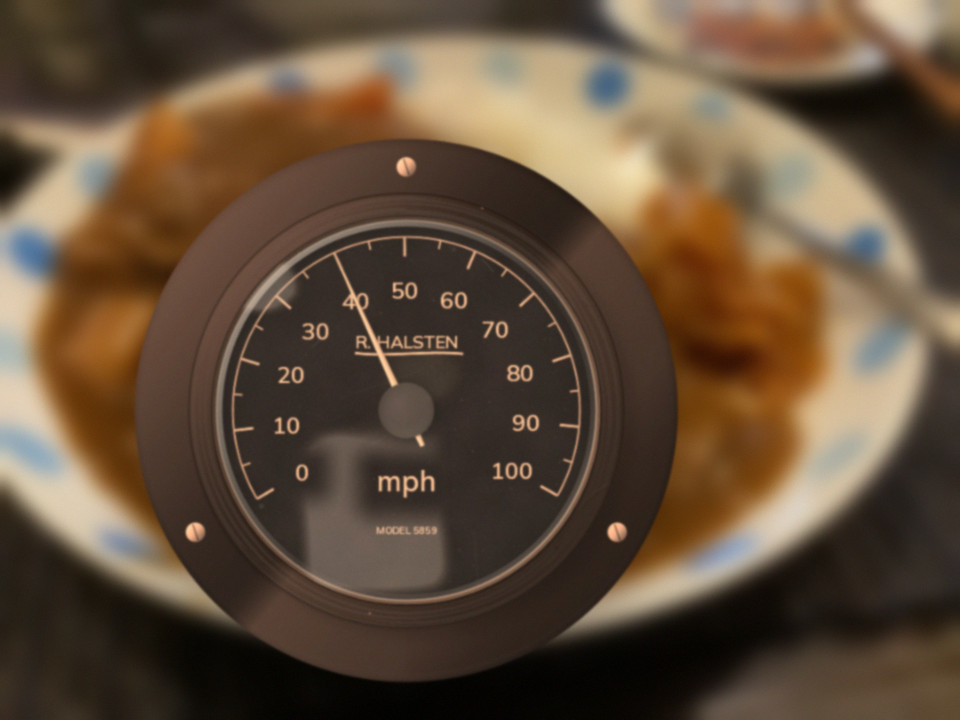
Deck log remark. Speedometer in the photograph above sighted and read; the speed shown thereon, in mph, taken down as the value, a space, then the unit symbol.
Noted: 40 mph
